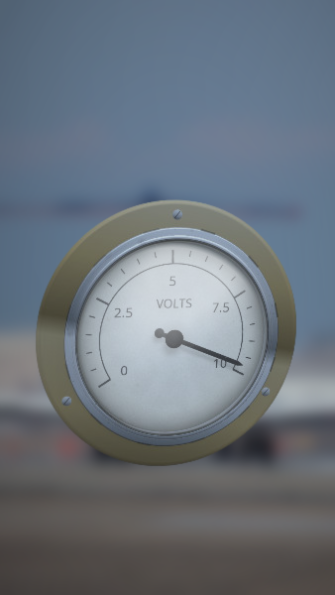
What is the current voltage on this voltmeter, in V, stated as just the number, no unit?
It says 9.75
